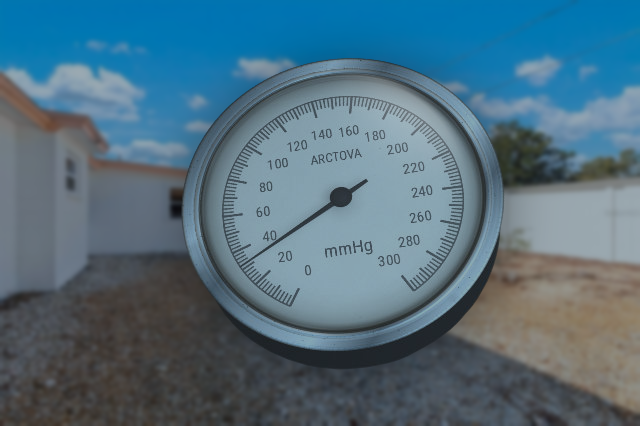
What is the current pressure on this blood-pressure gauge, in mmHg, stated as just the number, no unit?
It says 30
